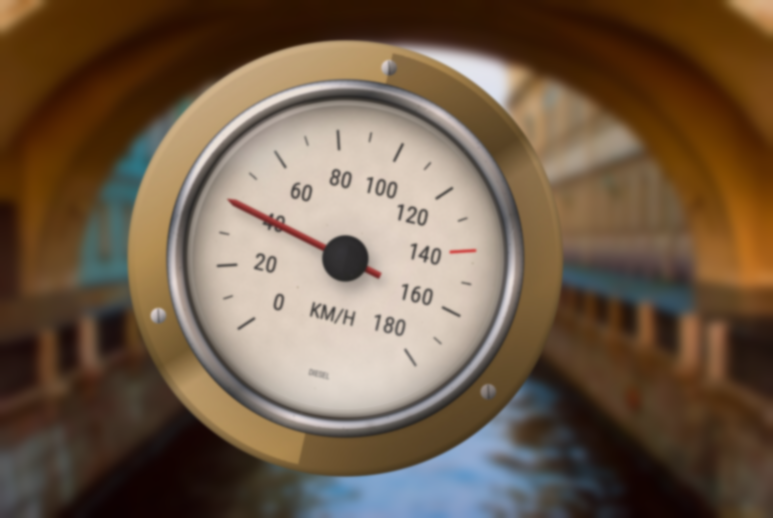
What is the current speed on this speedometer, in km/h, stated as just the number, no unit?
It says 40
